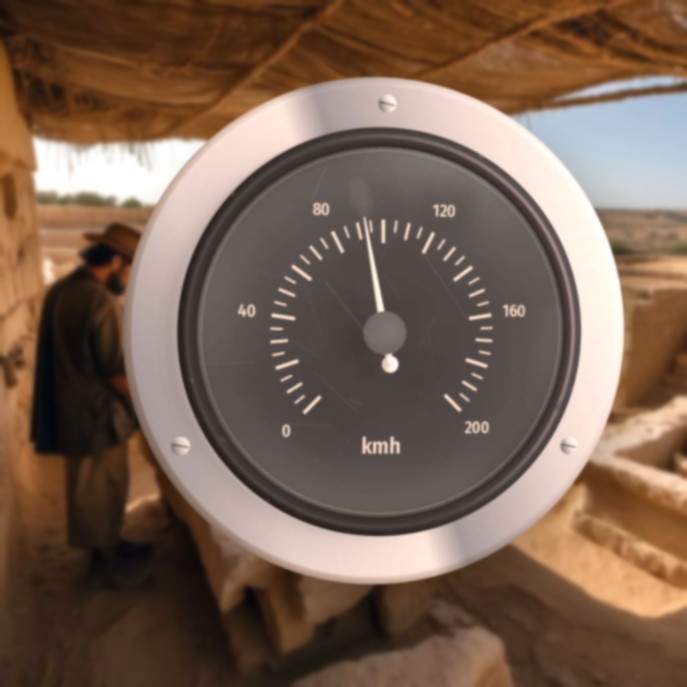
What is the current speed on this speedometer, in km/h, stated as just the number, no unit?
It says 92.5
